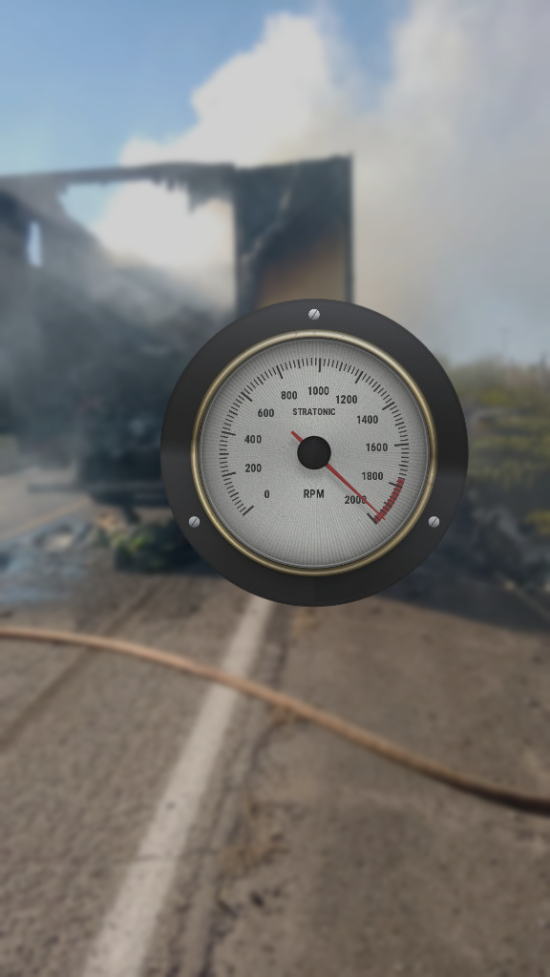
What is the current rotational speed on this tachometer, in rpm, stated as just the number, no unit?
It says 1960
